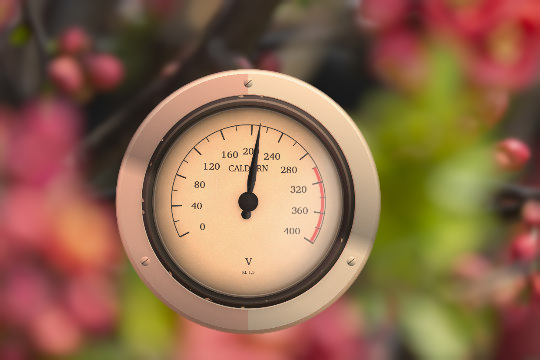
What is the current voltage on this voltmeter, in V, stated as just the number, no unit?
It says 210
